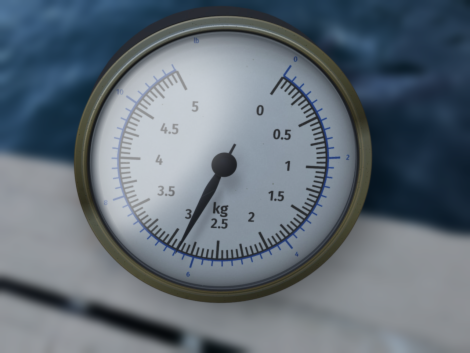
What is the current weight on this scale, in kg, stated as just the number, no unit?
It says 2.9
